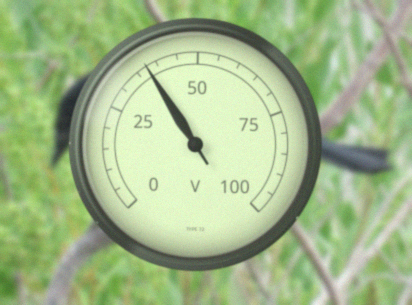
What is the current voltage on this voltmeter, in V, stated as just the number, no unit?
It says 37.5
